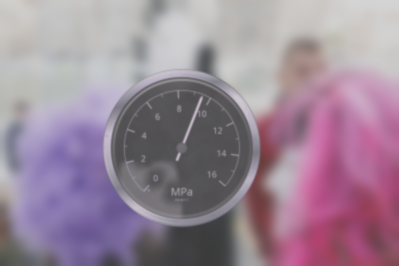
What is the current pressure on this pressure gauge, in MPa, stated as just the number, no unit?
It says 9.5
